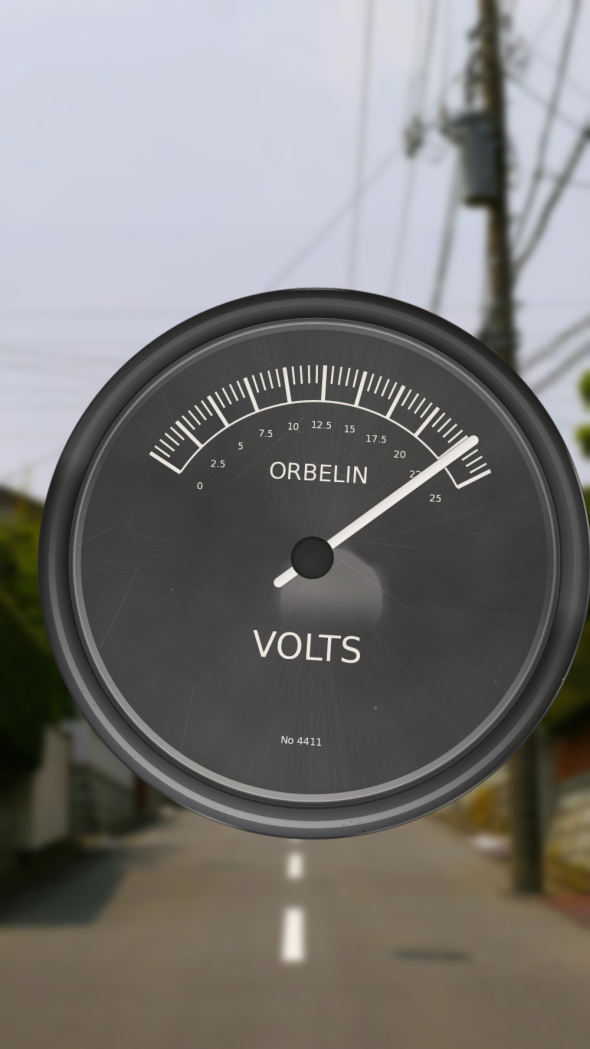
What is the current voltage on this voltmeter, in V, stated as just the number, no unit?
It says 23
